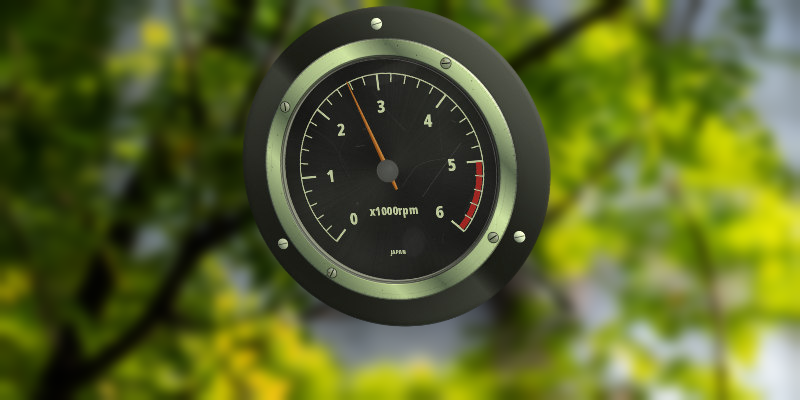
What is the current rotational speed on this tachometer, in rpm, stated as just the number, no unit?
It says 2600
